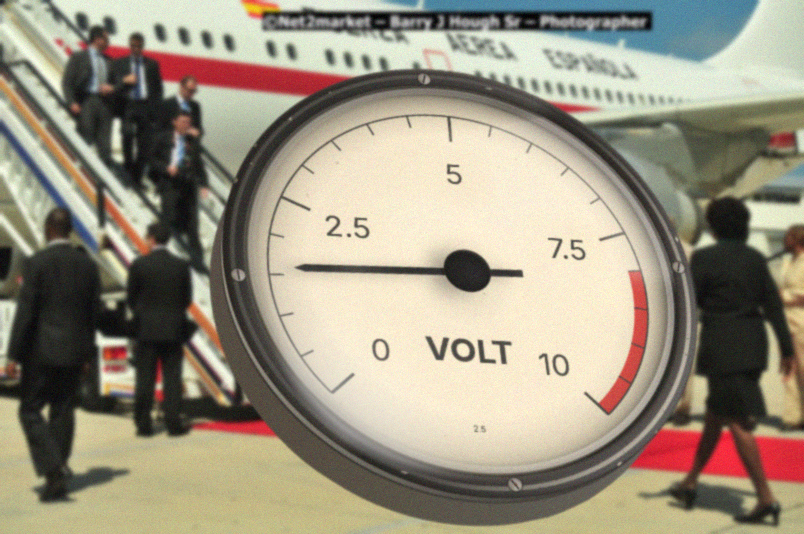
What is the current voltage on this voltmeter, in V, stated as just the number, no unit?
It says 1.5
